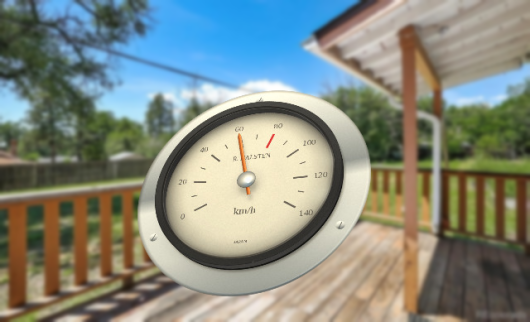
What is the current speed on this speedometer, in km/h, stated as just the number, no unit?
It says 60
